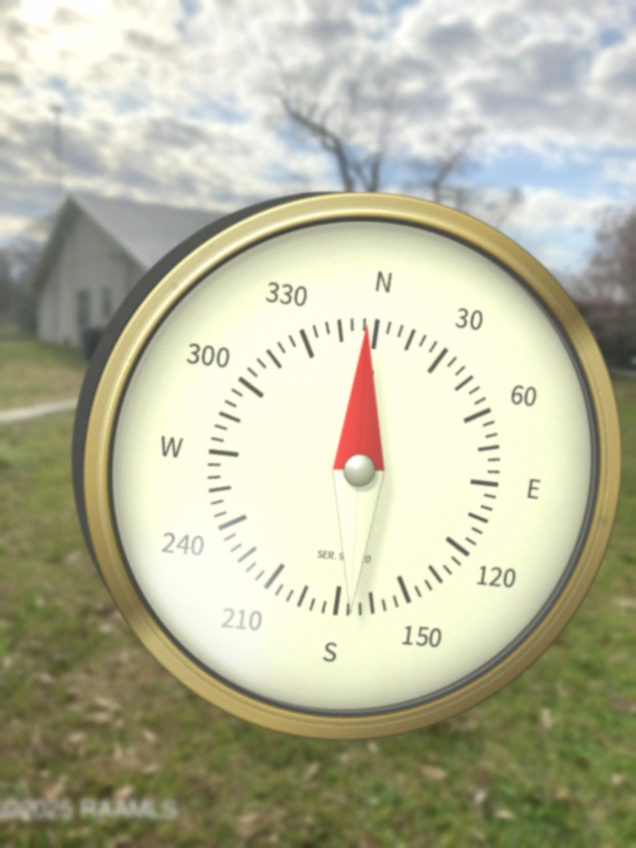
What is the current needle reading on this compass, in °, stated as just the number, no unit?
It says 355
